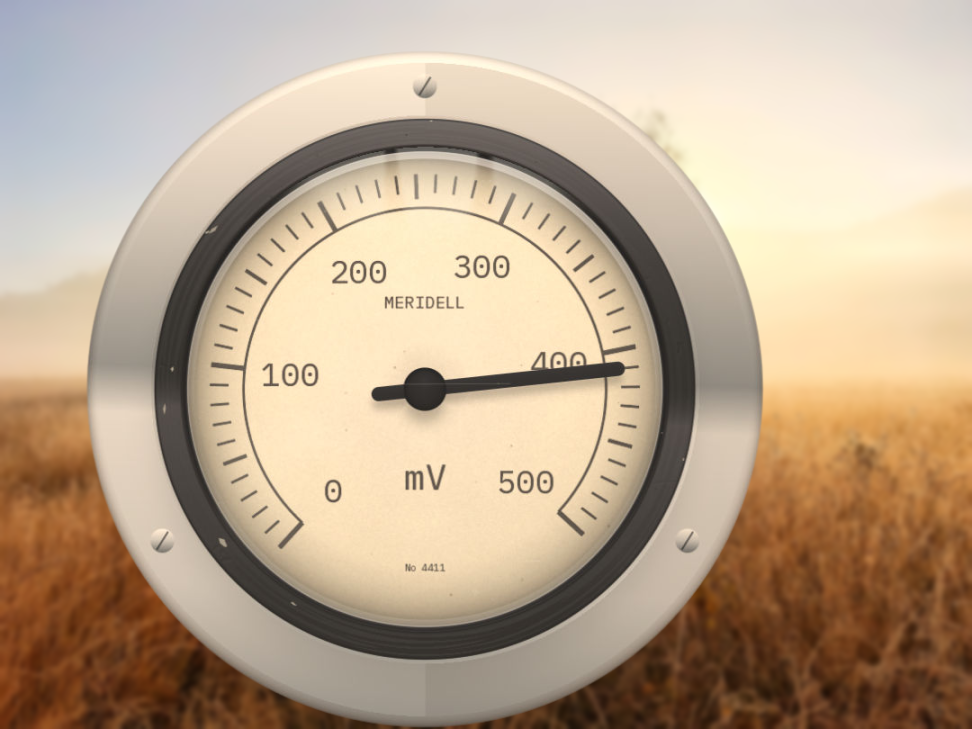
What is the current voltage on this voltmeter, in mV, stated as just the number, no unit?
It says 410
